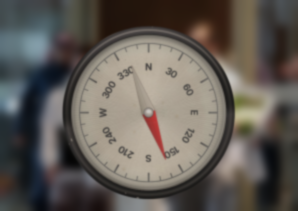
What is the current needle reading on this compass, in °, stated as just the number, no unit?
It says 160
